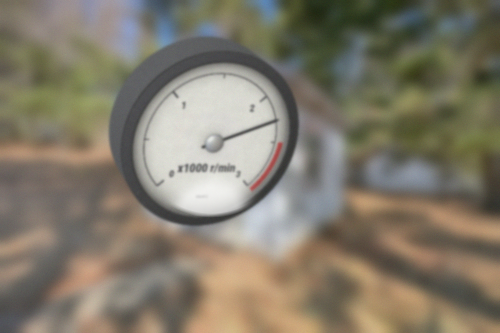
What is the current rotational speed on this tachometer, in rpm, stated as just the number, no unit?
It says 2250
